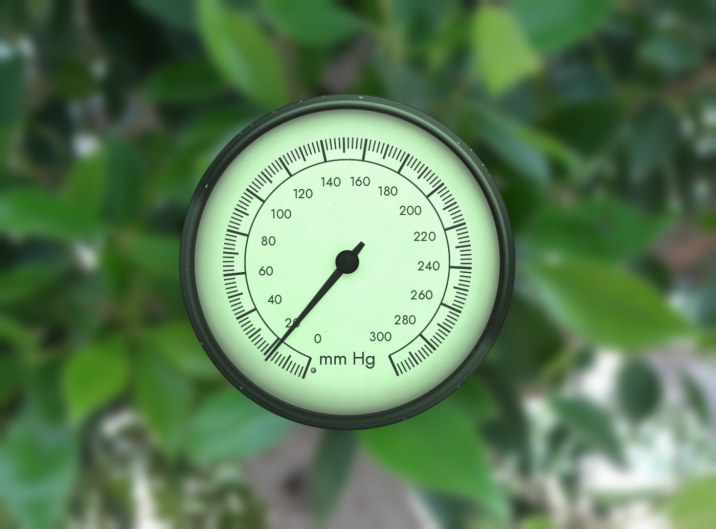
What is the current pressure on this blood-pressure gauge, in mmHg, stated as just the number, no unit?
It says 18
